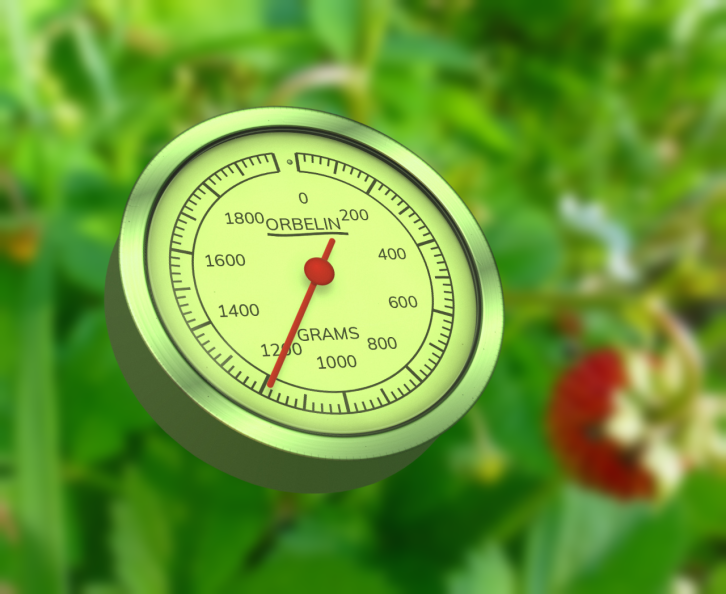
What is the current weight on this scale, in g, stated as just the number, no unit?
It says 1190
